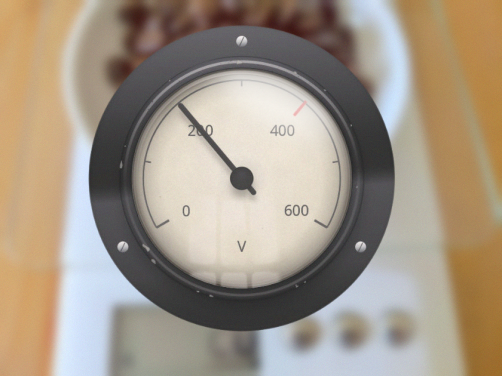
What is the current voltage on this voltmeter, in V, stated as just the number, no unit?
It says 200
